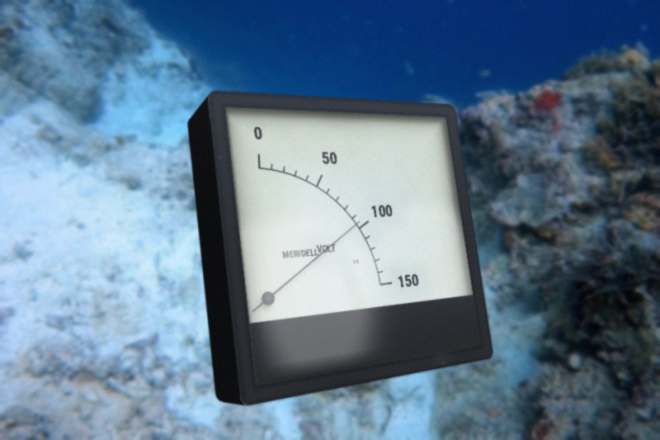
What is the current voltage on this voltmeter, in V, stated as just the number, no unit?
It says 95
